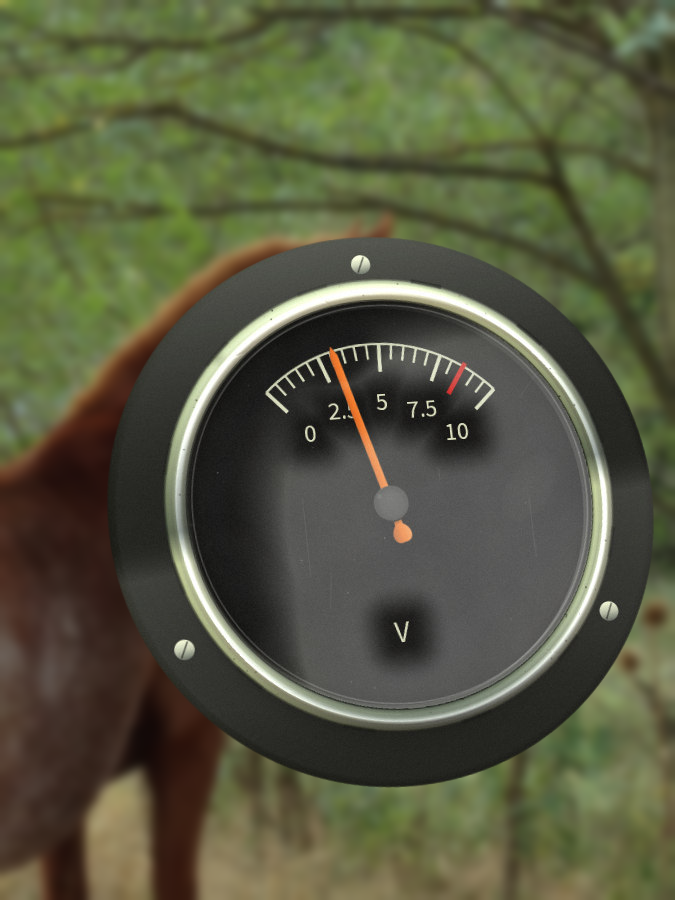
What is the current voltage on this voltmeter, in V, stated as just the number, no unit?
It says 3
